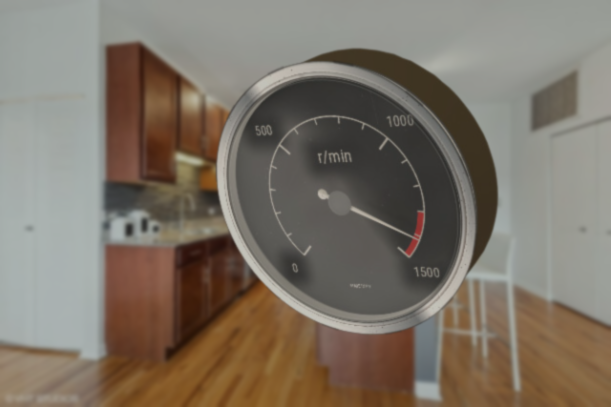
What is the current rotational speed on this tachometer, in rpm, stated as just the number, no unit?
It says 1400
